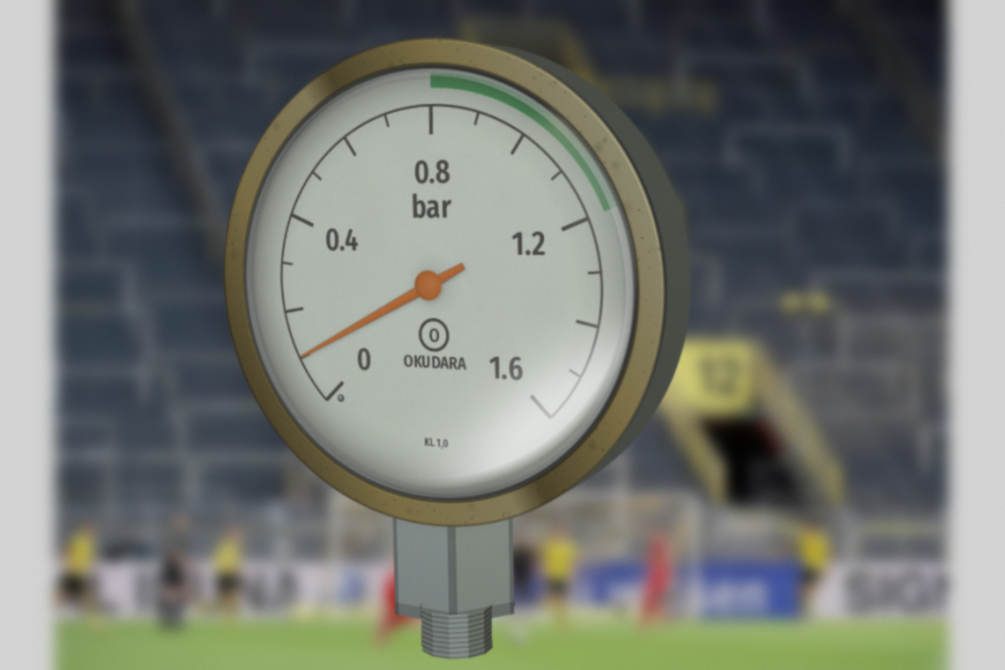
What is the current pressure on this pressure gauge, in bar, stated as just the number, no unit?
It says 0.1
